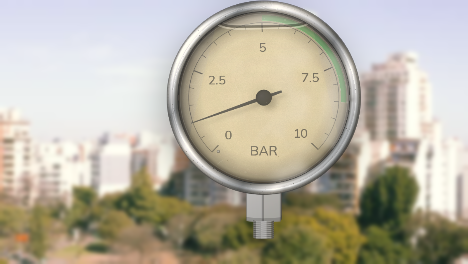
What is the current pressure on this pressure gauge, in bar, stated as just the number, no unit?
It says 1
